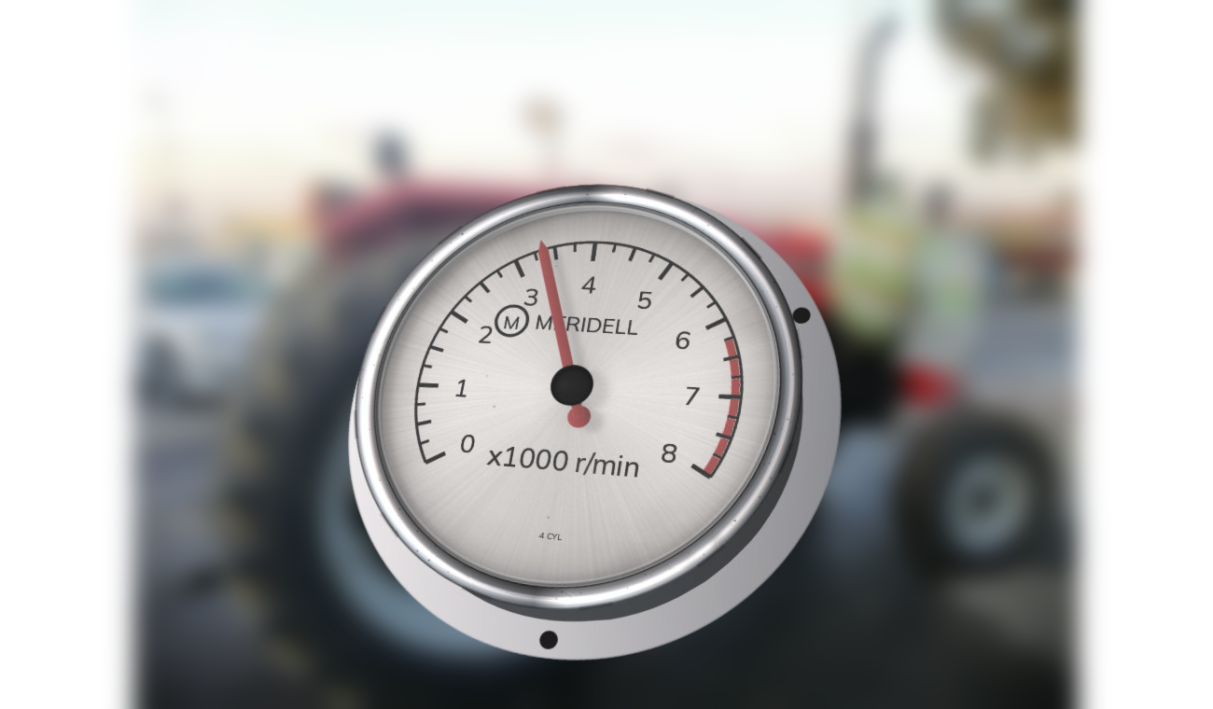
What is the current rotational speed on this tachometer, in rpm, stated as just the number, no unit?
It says 3375
